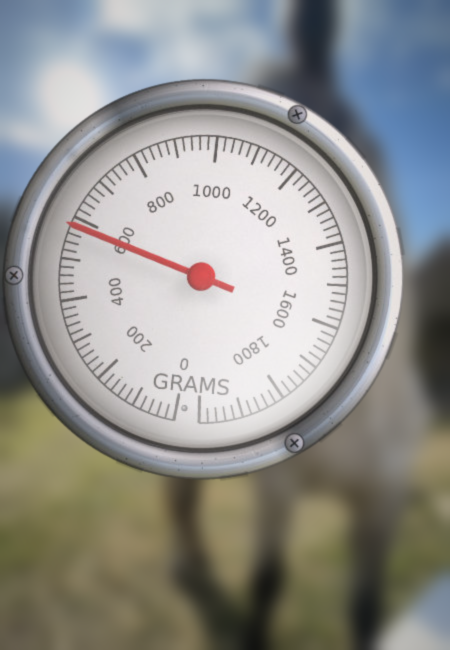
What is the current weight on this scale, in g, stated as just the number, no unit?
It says 580
